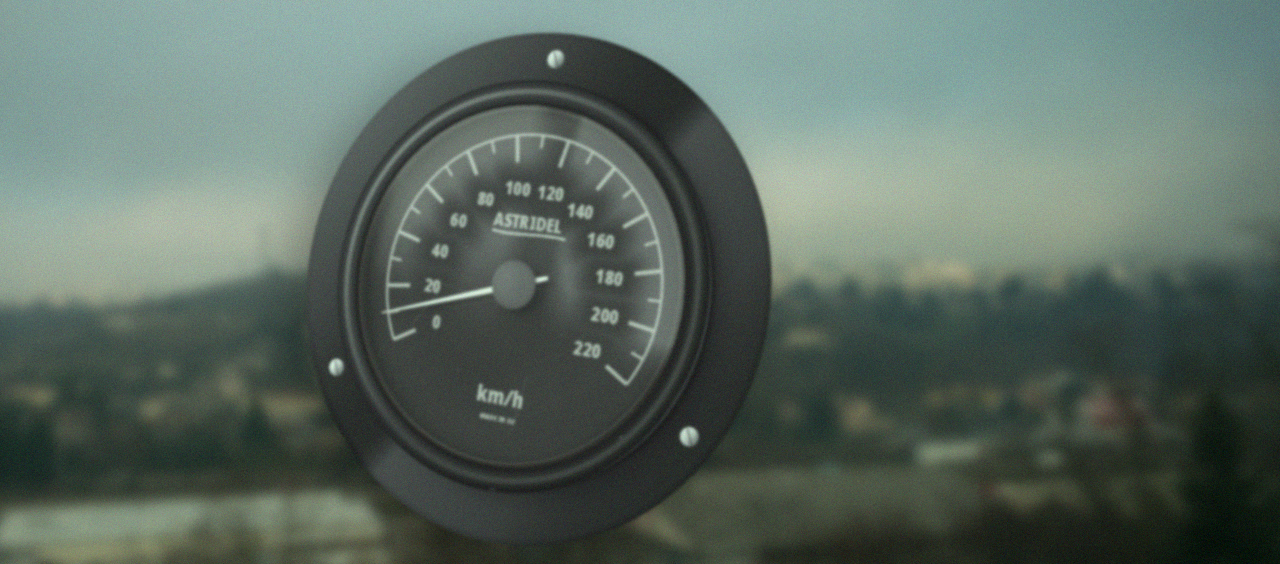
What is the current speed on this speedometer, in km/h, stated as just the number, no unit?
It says 10
